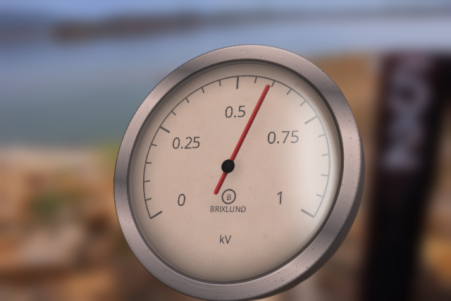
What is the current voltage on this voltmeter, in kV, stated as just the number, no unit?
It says 0.6
